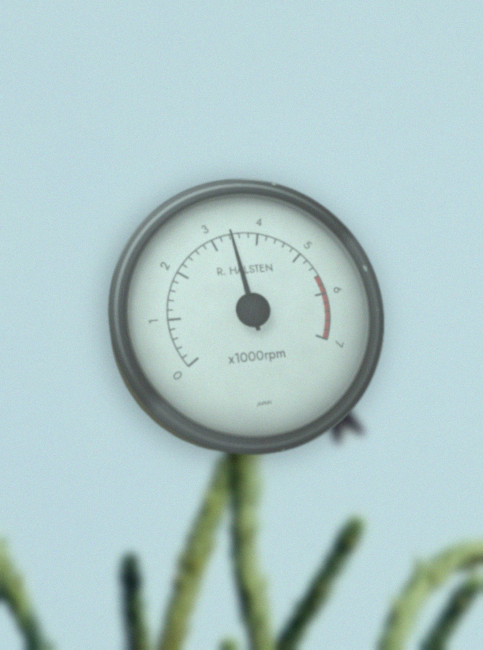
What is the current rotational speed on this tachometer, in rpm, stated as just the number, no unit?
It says 3400
